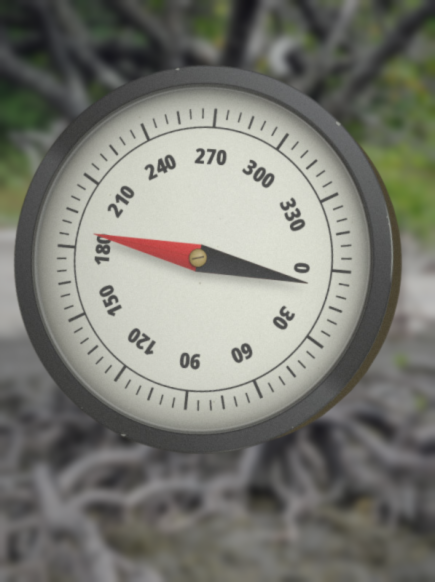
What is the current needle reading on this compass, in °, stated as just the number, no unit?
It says 187.5
